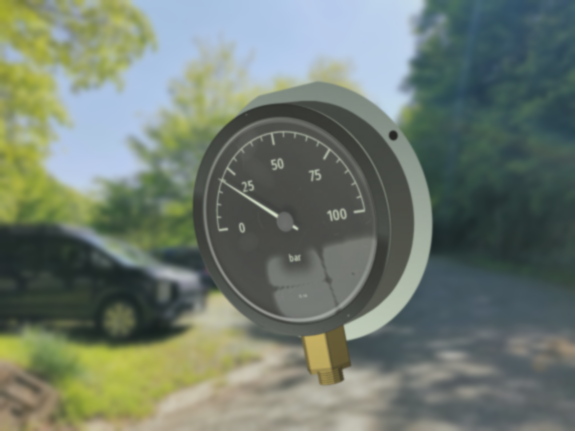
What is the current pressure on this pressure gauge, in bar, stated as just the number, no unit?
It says 20
